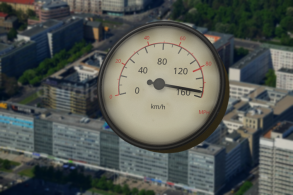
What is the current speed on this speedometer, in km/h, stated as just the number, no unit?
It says 155
